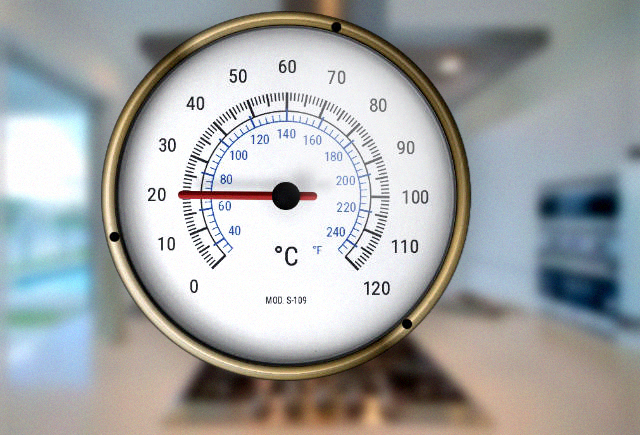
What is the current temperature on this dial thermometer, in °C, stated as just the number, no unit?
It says 20
